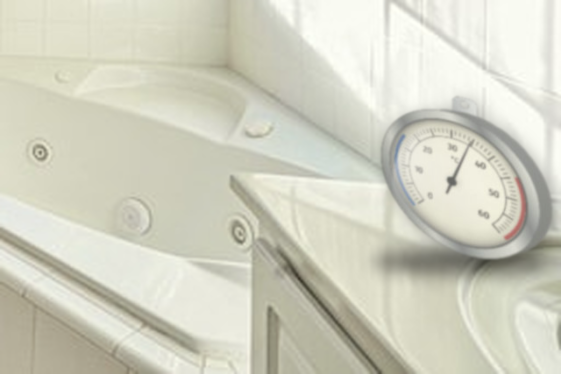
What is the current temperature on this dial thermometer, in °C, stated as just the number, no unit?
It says 35
